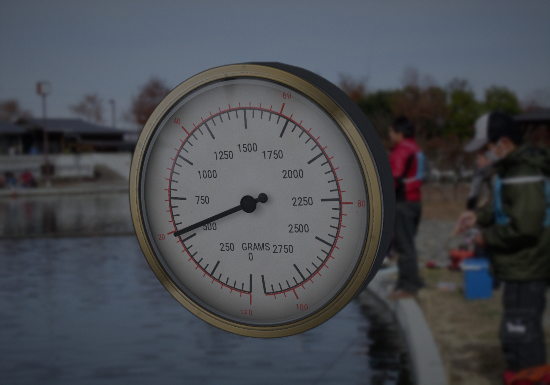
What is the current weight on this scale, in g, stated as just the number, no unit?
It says 550
